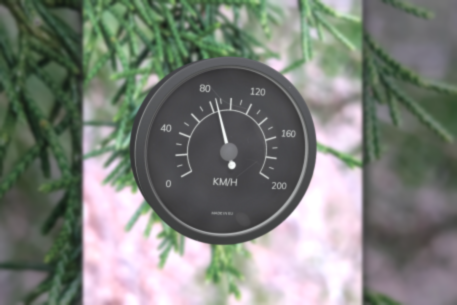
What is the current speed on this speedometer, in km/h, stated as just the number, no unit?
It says 85
